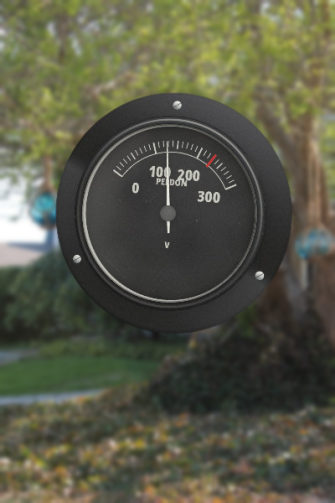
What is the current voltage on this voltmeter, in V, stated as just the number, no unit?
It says 130
